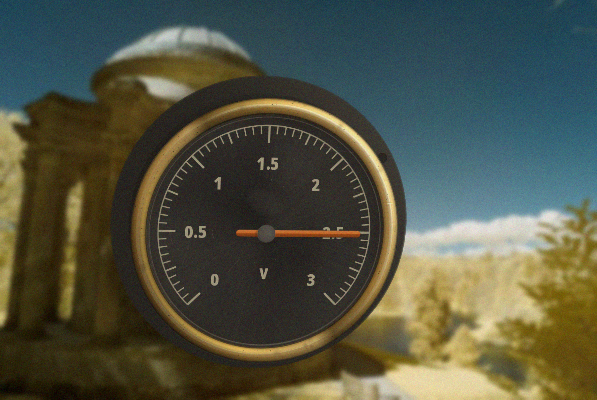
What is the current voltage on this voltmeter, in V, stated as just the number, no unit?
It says 2.5
